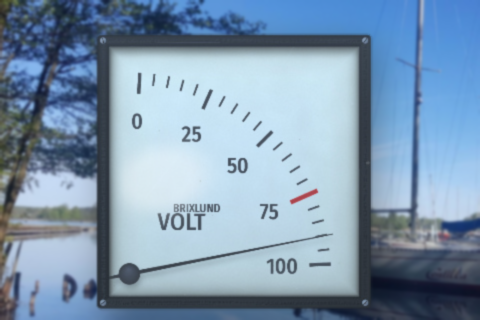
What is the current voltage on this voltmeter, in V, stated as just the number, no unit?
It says 90
